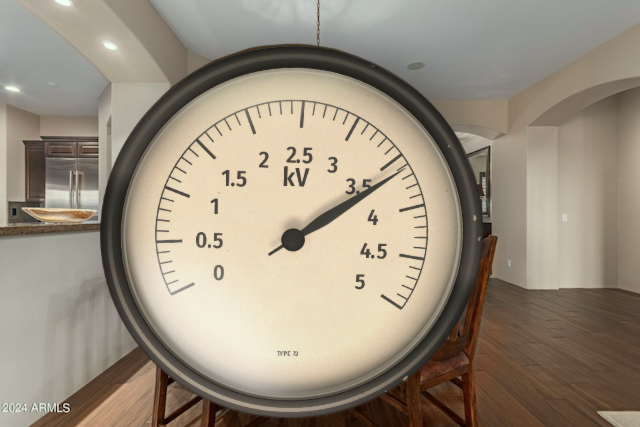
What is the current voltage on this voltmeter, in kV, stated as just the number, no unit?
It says 3.6
